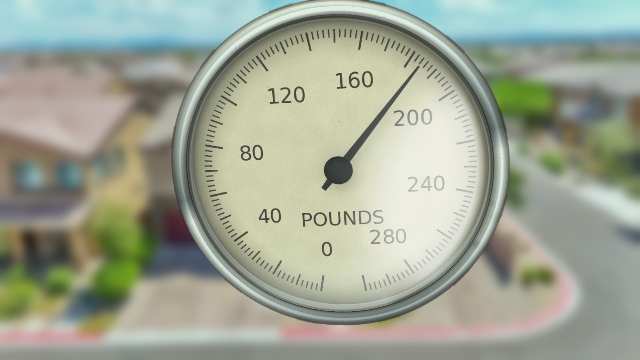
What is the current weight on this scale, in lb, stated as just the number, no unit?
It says 184
